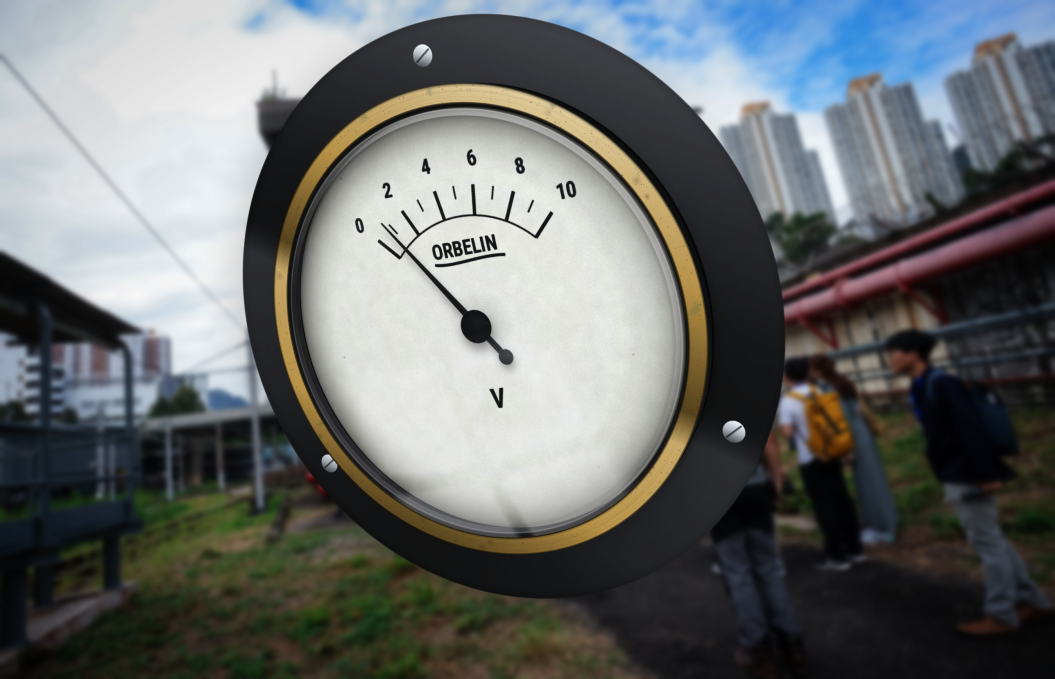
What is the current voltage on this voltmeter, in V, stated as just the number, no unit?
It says 1
